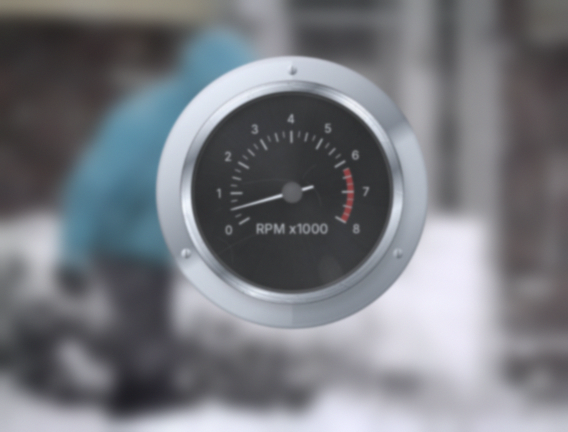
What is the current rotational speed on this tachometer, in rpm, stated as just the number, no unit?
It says 500
